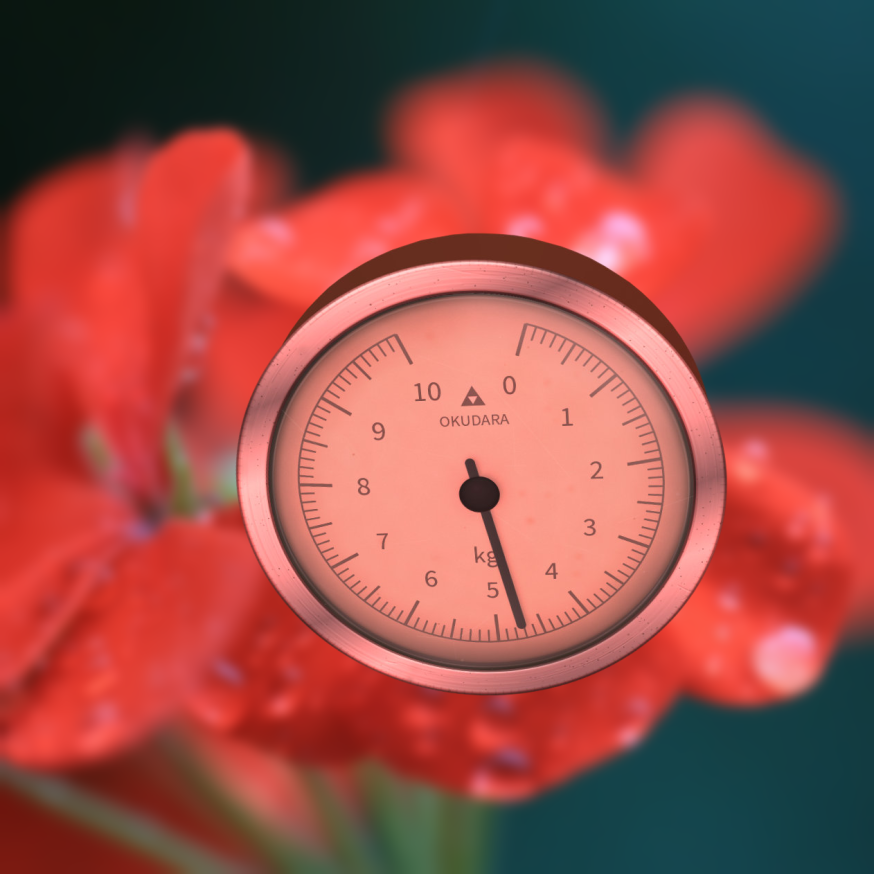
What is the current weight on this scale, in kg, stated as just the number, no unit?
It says 4.7
